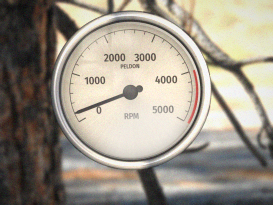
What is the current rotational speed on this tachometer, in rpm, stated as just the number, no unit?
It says 200
